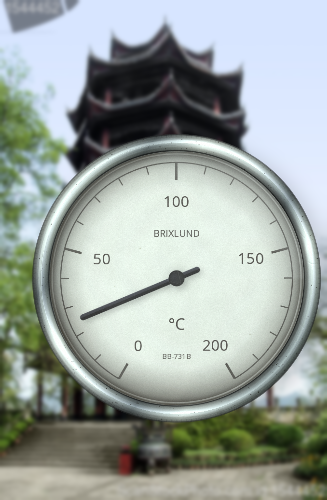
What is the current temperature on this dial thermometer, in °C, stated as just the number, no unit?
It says 25
